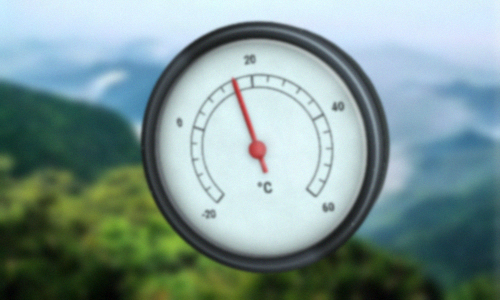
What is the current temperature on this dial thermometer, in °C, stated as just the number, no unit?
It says 16
